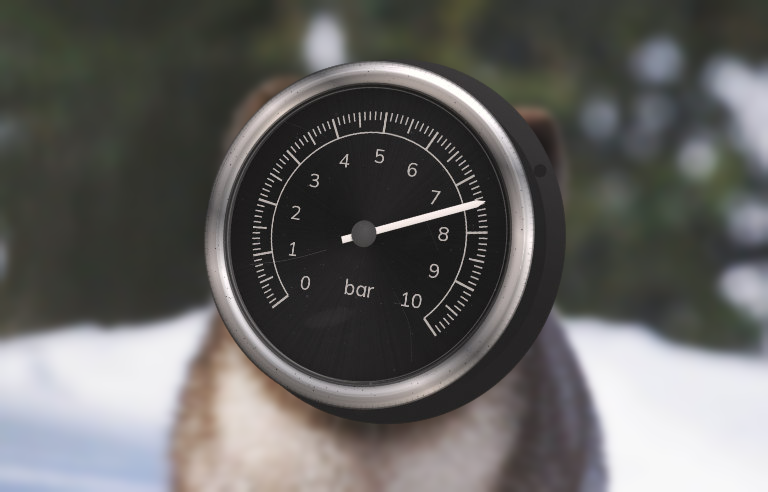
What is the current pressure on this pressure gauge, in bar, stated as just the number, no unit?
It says 7.5
